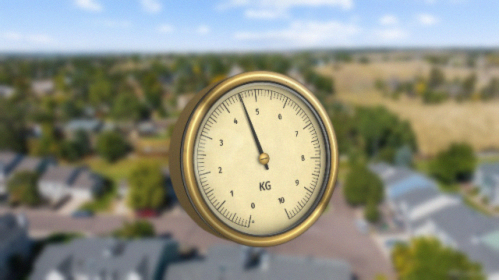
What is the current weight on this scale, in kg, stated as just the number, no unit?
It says 4.5
